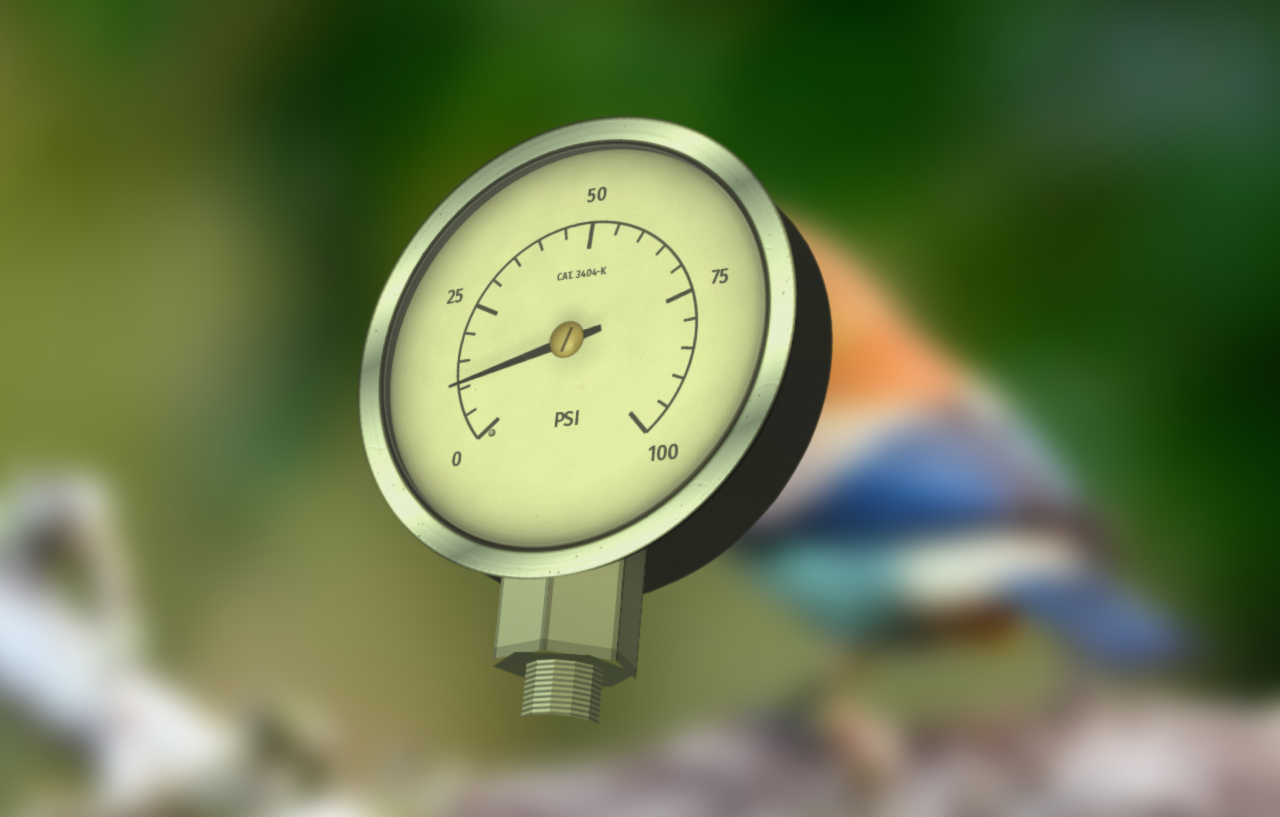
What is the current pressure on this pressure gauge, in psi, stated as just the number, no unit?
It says 10
